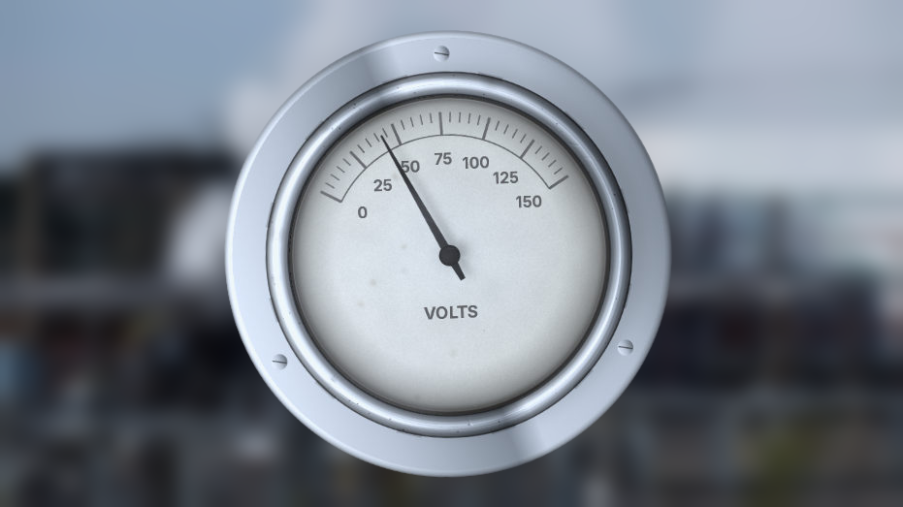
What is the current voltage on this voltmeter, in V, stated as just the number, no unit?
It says 42.5
